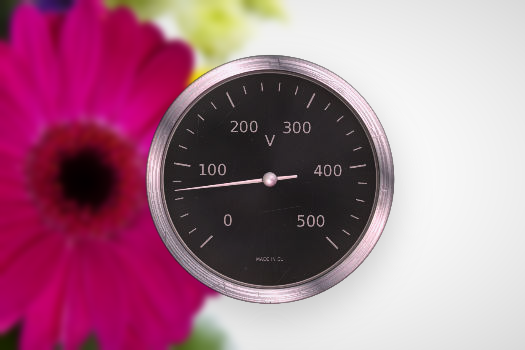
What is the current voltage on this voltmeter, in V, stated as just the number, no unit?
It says 70
